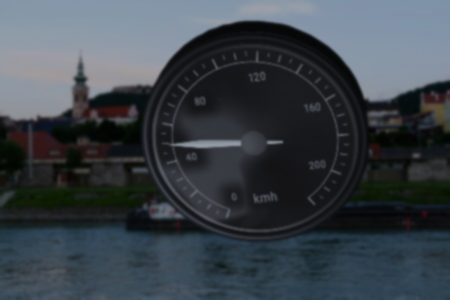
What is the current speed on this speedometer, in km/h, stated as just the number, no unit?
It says 50
